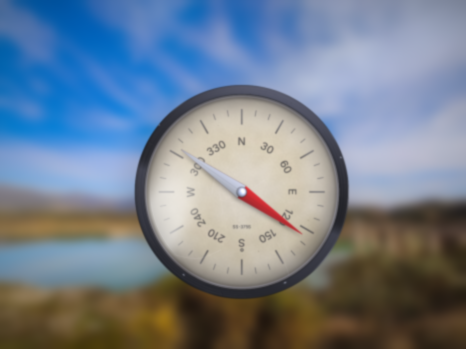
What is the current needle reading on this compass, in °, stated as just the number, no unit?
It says 125
